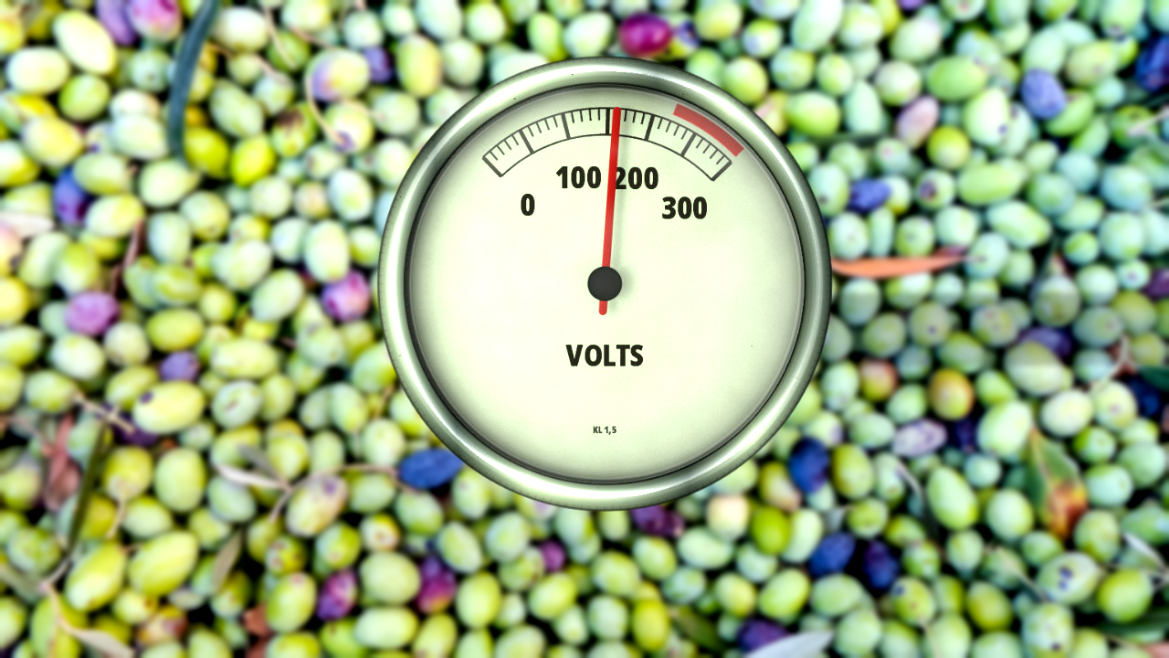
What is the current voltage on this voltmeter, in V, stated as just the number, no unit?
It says 160
